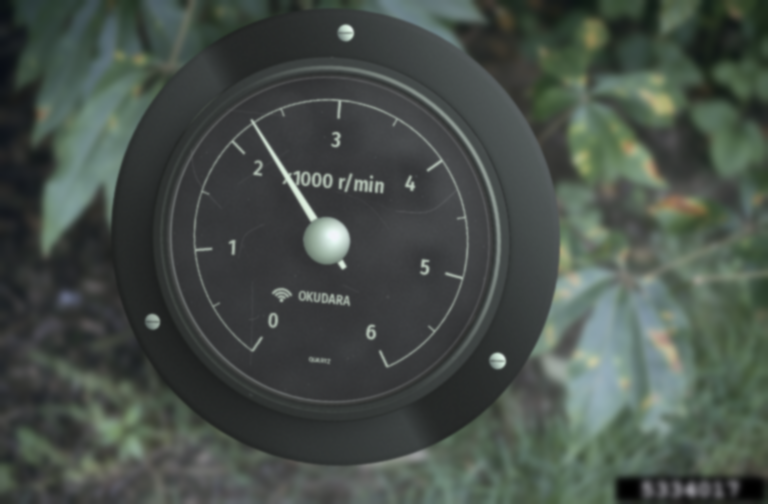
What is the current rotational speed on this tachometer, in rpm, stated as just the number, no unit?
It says 2250
